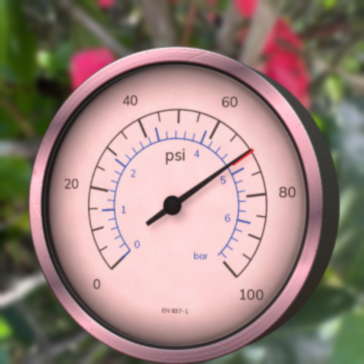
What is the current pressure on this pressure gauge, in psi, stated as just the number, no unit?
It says 70
